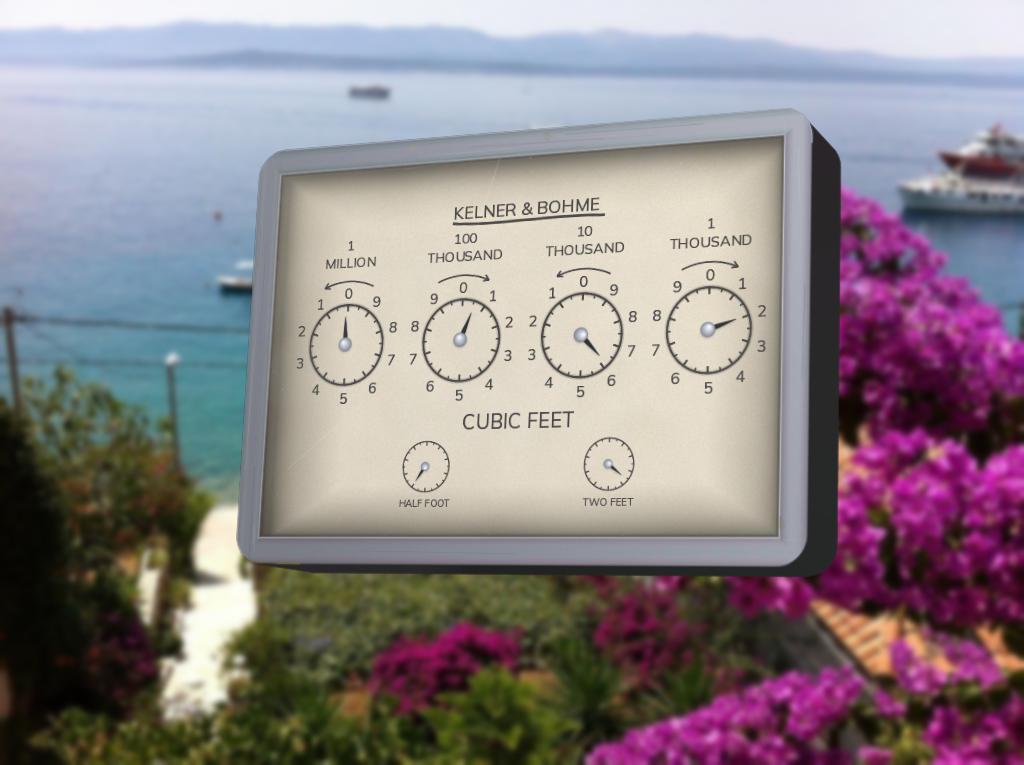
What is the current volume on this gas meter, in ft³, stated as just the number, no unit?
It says 6200
